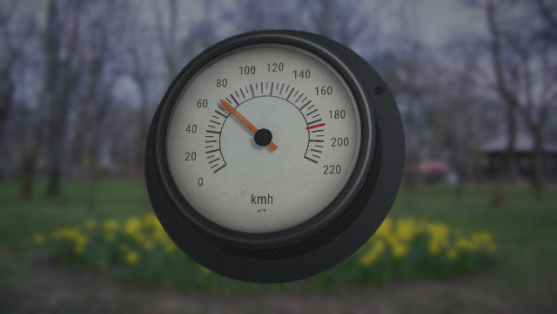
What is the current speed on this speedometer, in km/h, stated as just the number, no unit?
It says 70
